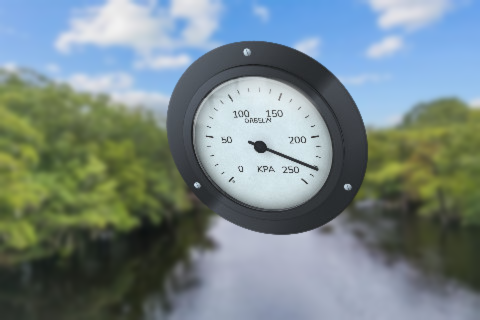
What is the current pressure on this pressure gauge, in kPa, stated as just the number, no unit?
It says 230
